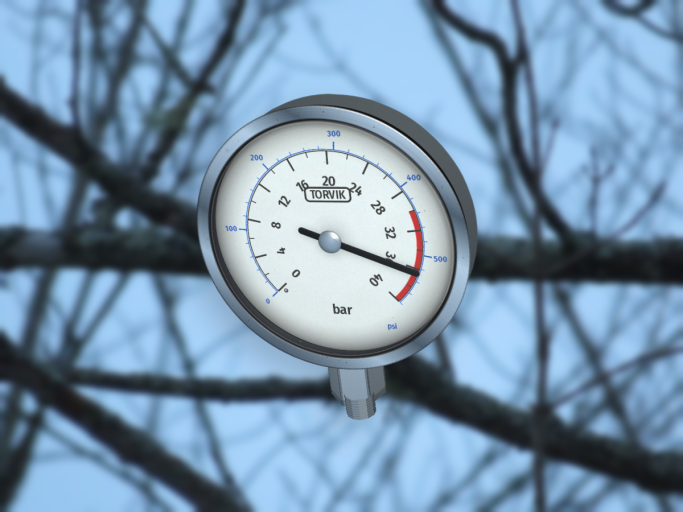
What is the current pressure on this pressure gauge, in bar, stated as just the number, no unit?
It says 36
